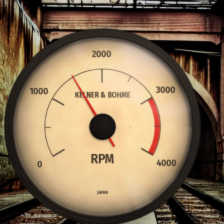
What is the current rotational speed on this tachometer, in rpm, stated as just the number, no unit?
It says 1500
